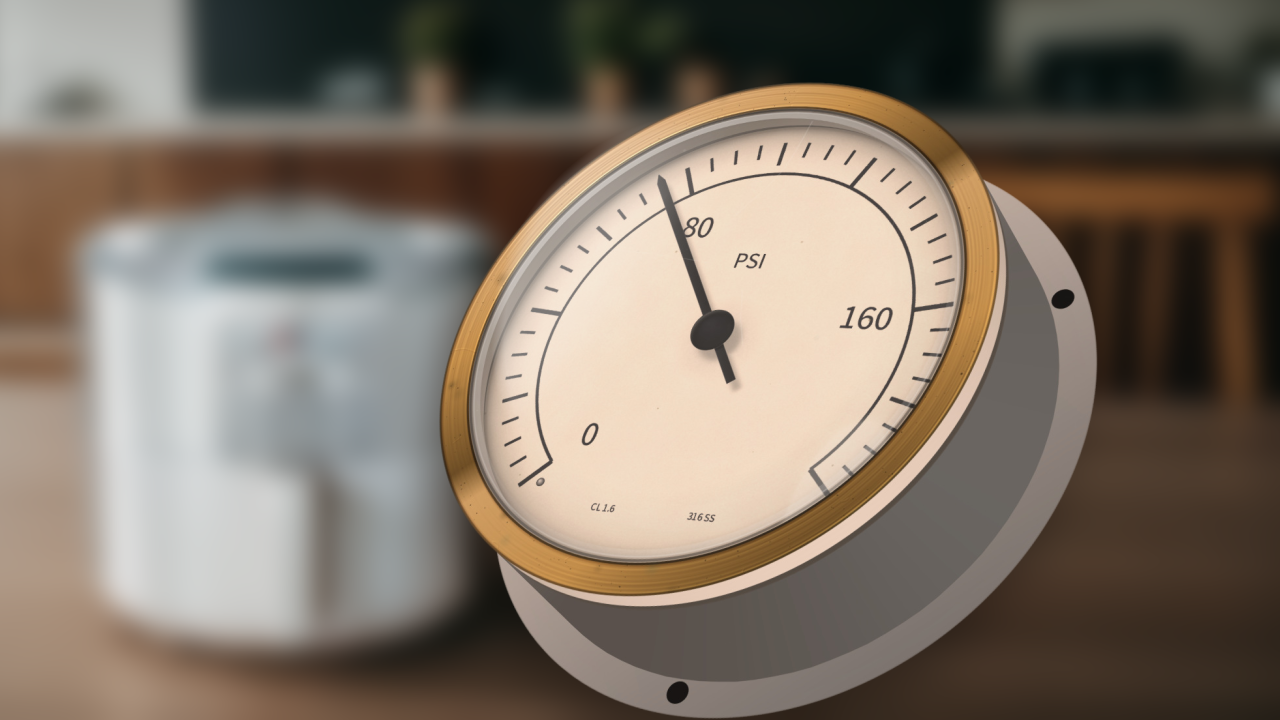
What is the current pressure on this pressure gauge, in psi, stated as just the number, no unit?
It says 75
